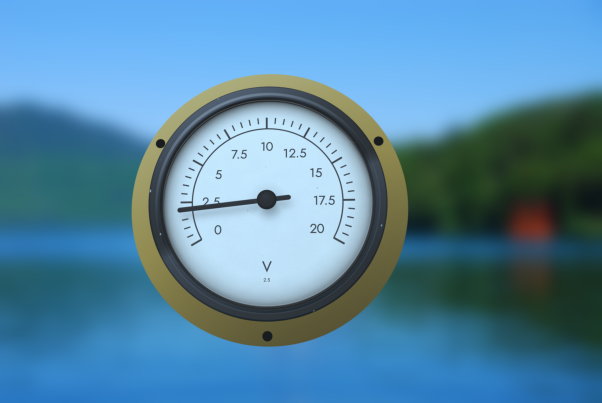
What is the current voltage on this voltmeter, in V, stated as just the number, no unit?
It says 2
